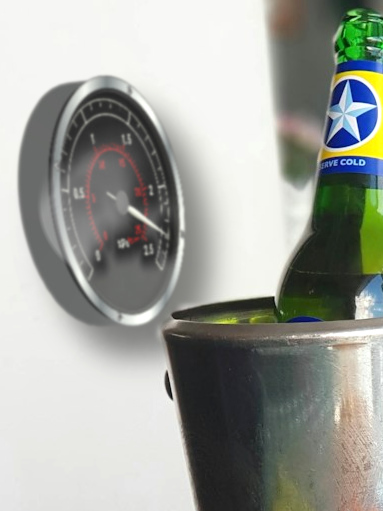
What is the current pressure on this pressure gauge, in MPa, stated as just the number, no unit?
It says 2.3
